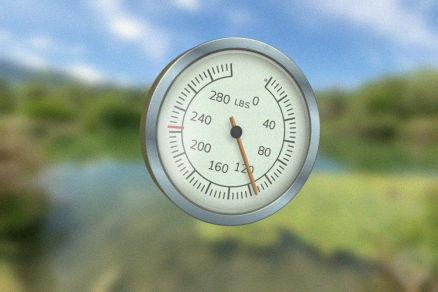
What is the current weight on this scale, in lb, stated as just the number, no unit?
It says 116
